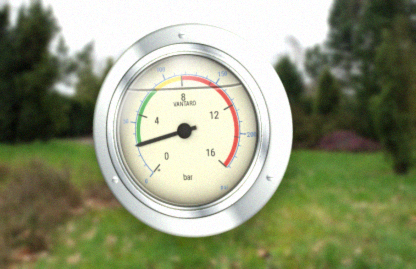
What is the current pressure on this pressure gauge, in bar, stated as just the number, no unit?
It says 2
